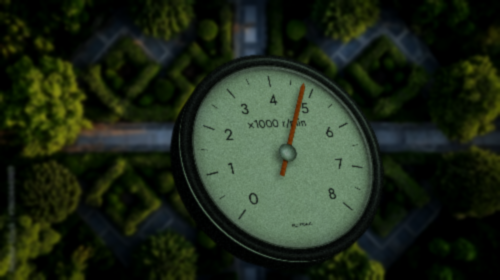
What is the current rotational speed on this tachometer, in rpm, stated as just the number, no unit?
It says 4750
